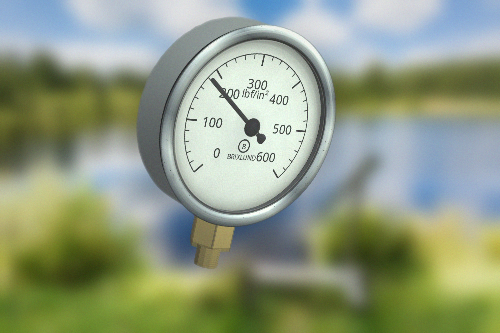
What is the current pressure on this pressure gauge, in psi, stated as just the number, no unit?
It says 180
